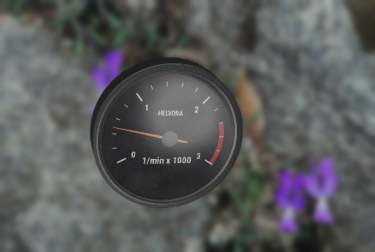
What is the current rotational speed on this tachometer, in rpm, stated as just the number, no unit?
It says 500
